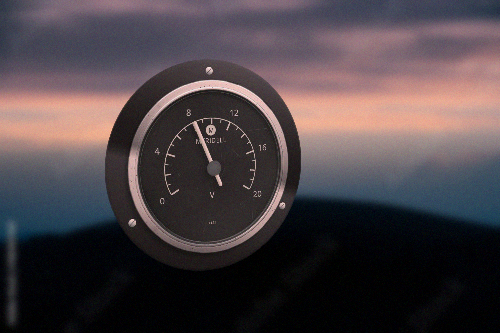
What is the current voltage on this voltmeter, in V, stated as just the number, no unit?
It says 8
